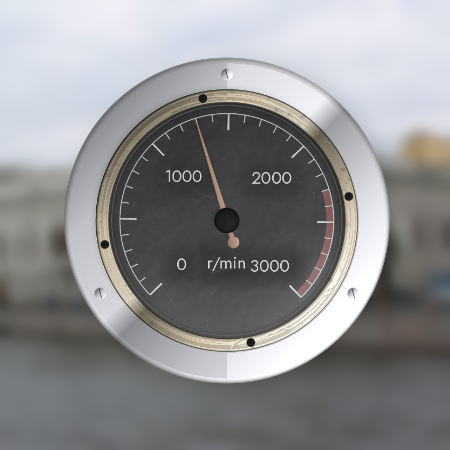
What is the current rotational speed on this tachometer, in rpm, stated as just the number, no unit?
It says 1300
